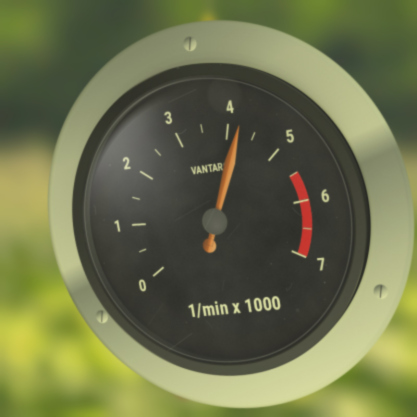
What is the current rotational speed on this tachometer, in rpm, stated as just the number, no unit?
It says 4250
